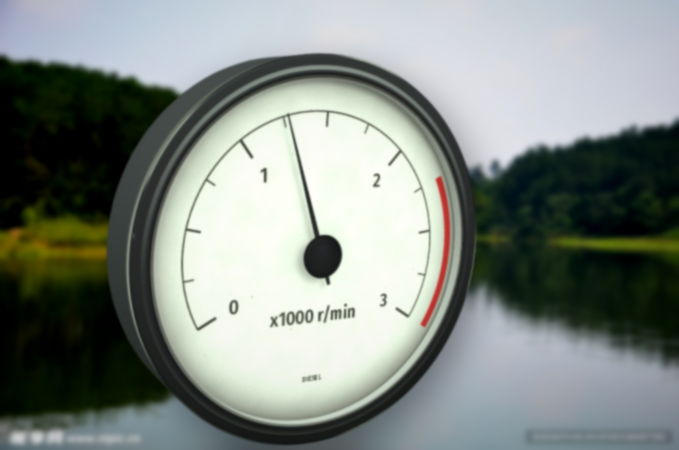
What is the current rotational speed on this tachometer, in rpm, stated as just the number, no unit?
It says 1250
